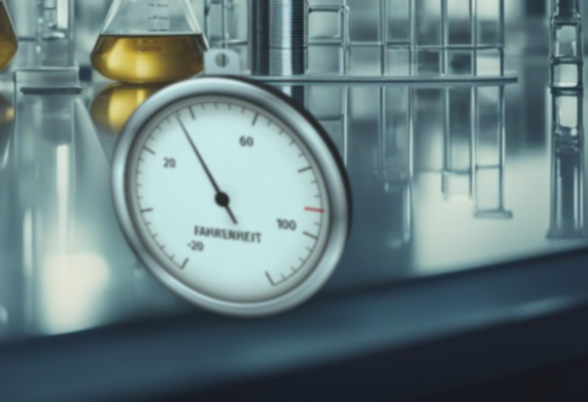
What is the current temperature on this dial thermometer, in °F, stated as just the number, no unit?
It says 36
